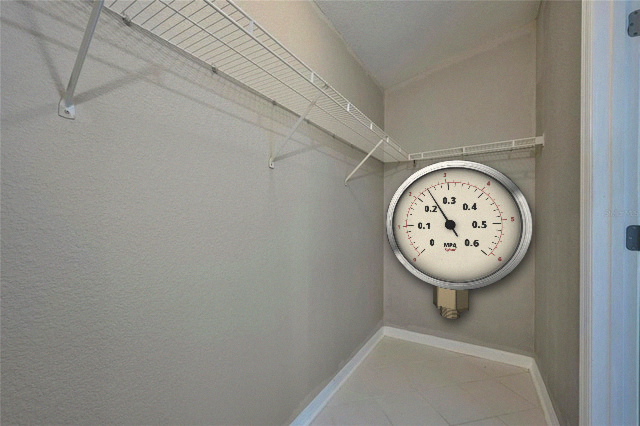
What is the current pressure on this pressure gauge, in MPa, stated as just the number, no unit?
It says 0.24
